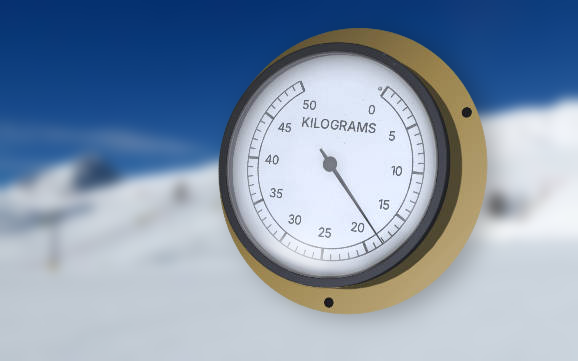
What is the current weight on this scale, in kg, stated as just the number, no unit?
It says 18
